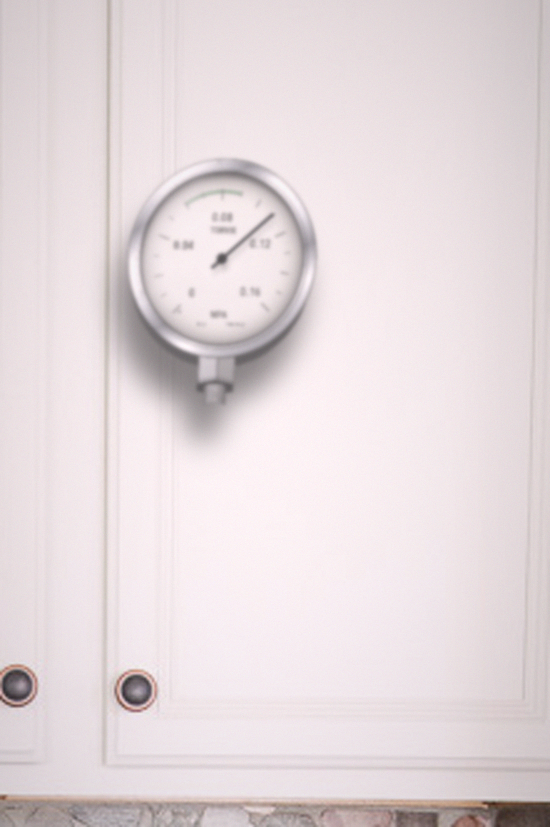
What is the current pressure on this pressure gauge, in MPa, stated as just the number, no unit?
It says 0.11
